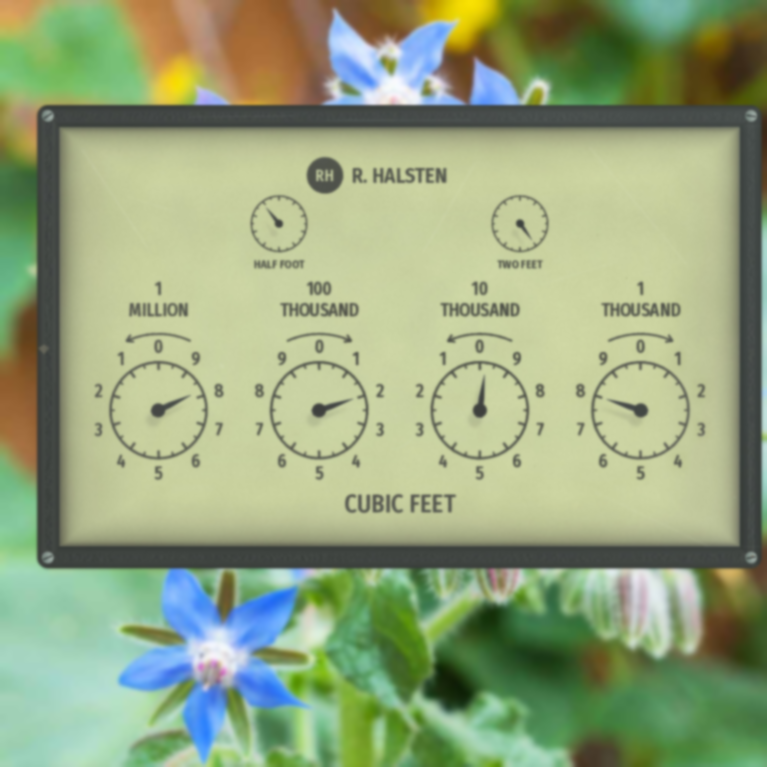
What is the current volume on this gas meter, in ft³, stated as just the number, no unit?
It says 819800
